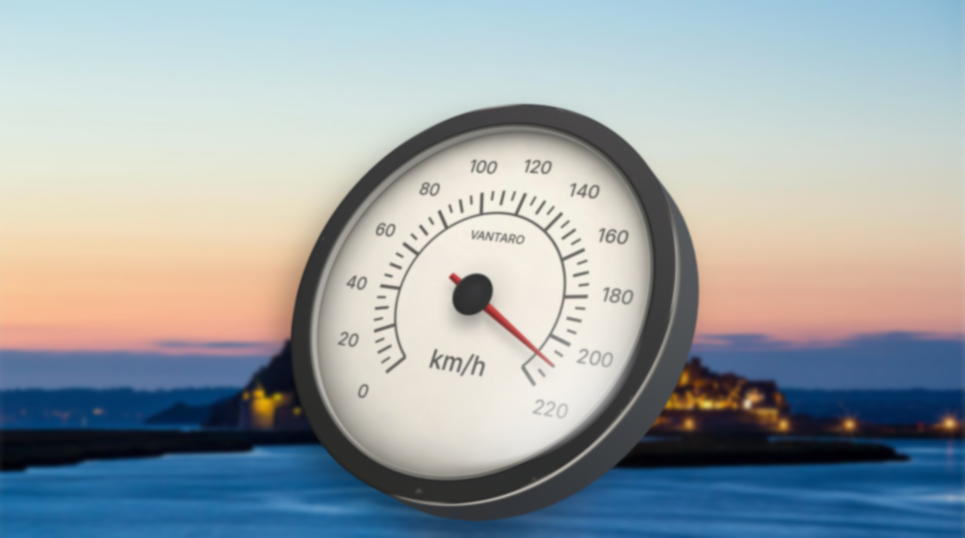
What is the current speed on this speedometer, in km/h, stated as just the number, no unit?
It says 210
